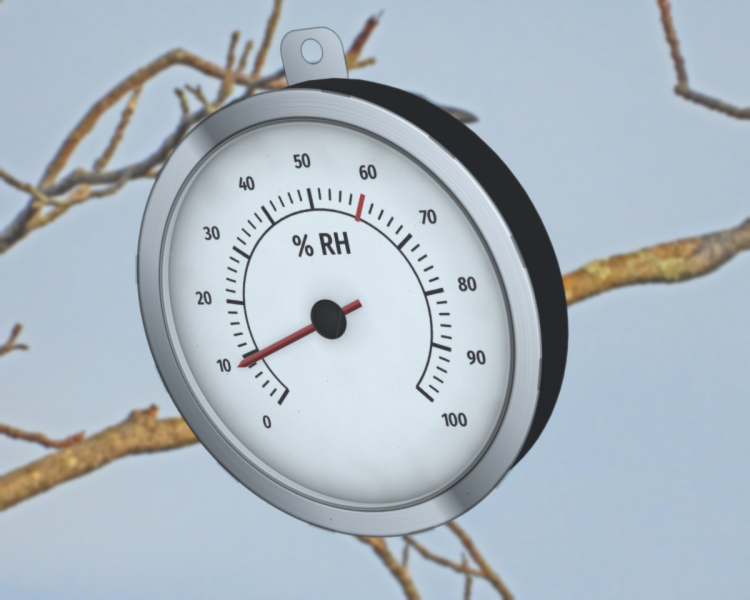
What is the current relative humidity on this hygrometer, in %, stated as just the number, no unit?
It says 9
